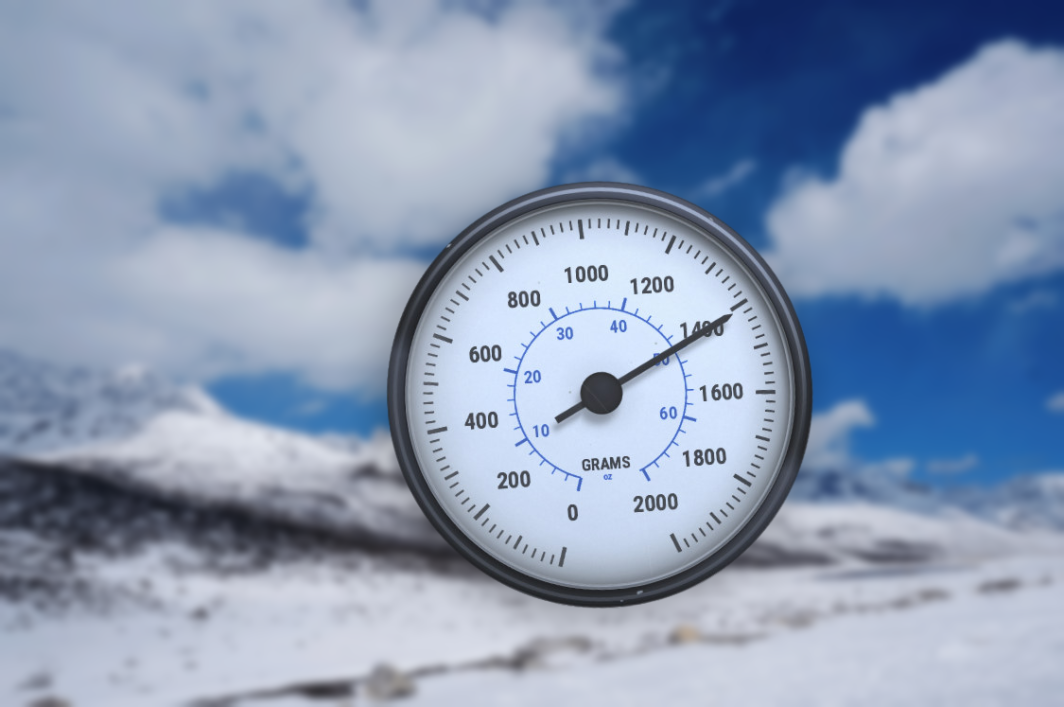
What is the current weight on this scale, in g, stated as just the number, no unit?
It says 1410
